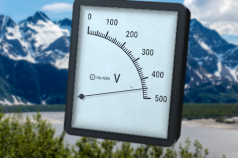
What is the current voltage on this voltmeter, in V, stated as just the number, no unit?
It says 450
